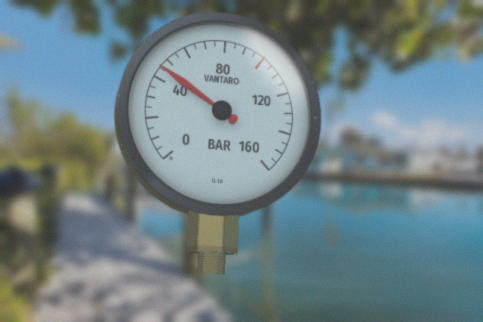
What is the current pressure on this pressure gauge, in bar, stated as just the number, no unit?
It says 45
